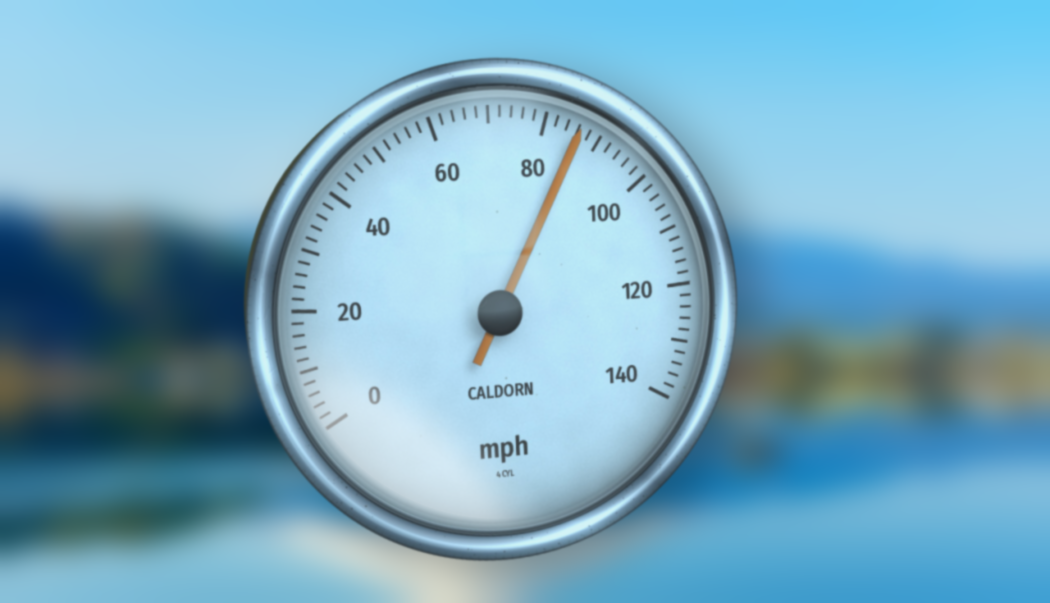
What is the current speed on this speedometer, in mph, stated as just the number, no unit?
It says 86
